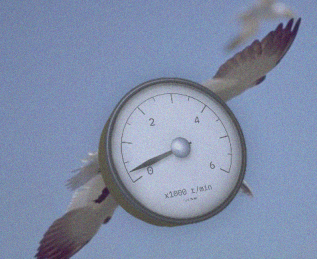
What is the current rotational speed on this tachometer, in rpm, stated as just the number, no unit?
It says 250
